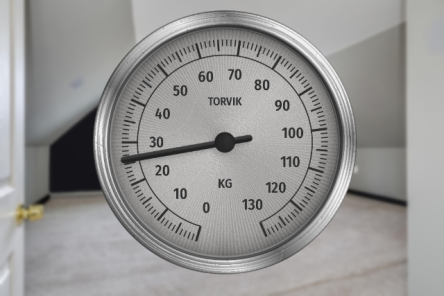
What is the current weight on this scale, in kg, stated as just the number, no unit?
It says 26
